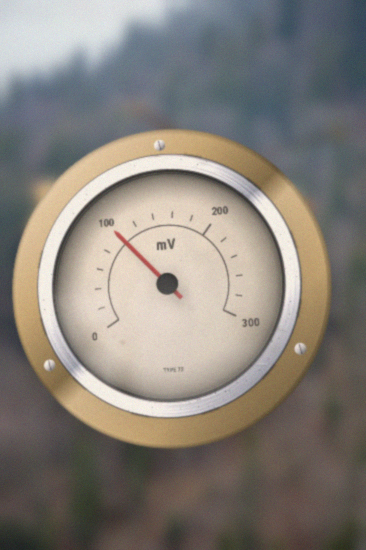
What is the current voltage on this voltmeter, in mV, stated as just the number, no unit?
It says 100
